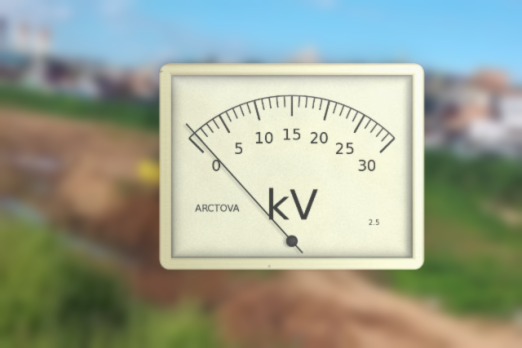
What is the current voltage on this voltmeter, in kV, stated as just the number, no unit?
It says 1
